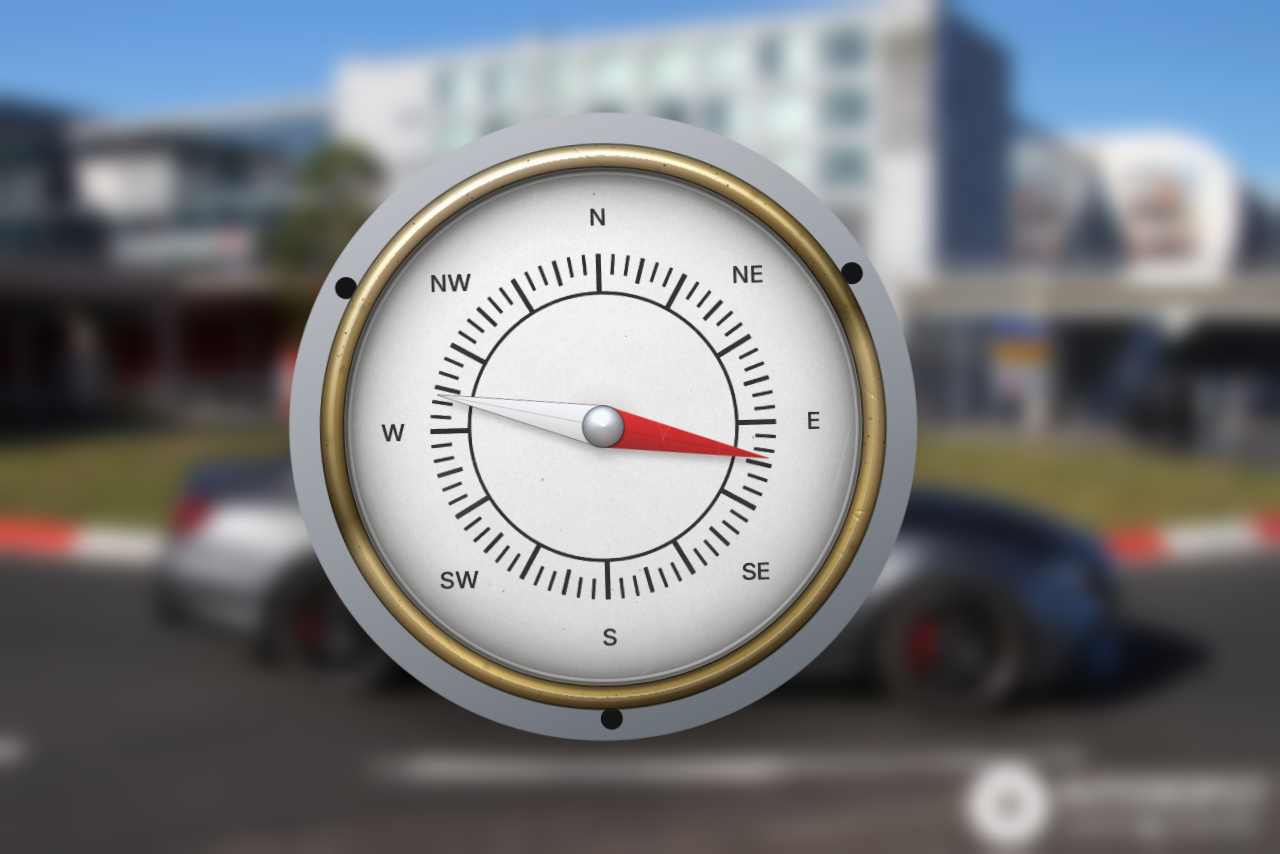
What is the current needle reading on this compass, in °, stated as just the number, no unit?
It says 102.5
